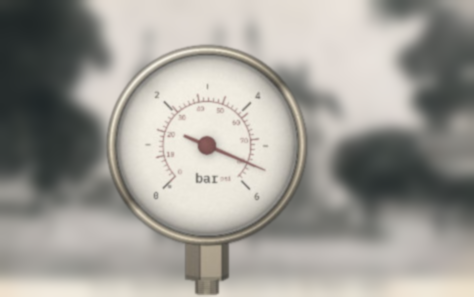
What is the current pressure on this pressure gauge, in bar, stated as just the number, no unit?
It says 5.5
